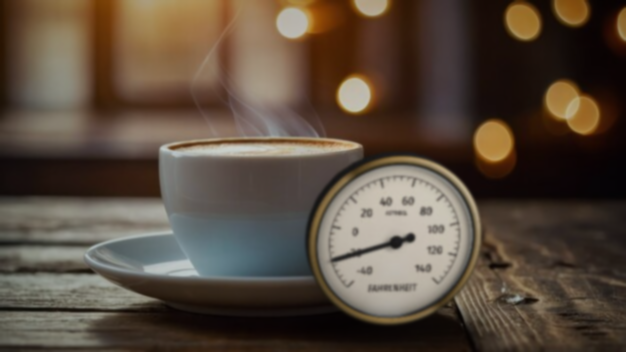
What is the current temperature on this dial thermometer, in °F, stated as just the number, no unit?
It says -20
